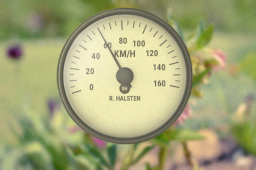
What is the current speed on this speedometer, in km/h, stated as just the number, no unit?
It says 60
